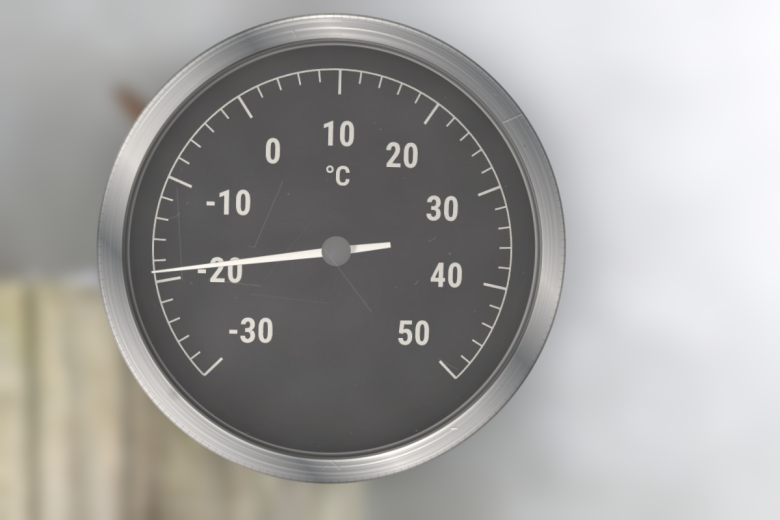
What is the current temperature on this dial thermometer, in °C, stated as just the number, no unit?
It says -19
